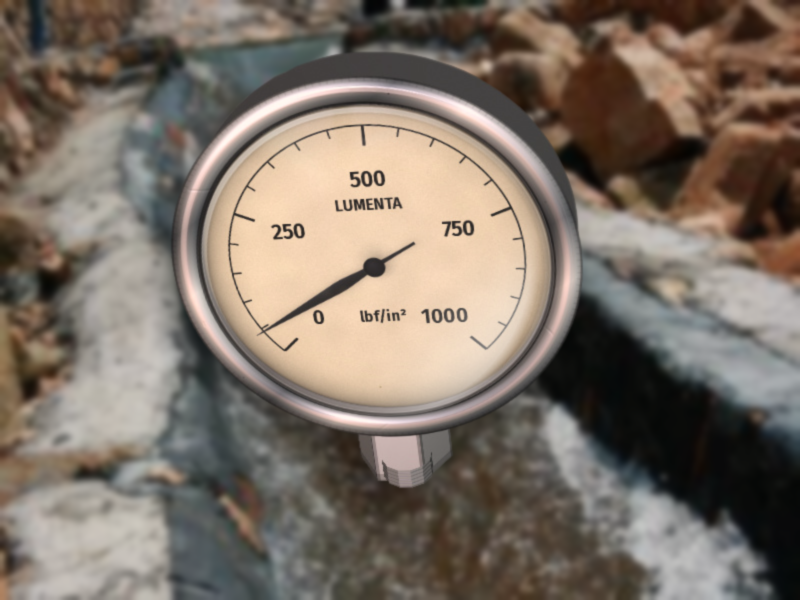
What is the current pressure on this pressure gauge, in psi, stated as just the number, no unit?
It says 50
